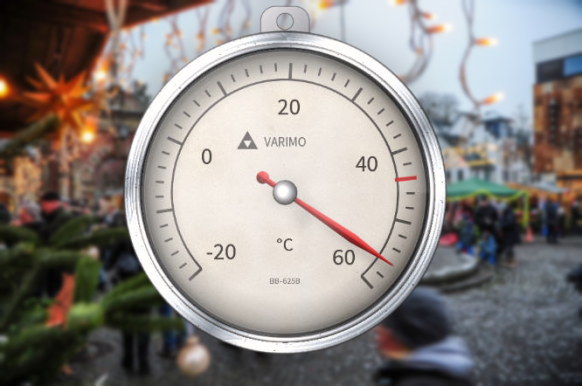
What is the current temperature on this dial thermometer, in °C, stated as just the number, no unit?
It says 56
